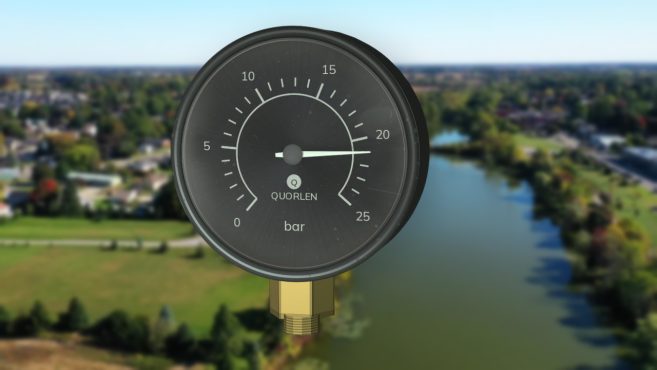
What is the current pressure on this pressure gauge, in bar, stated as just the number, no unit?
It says 21
